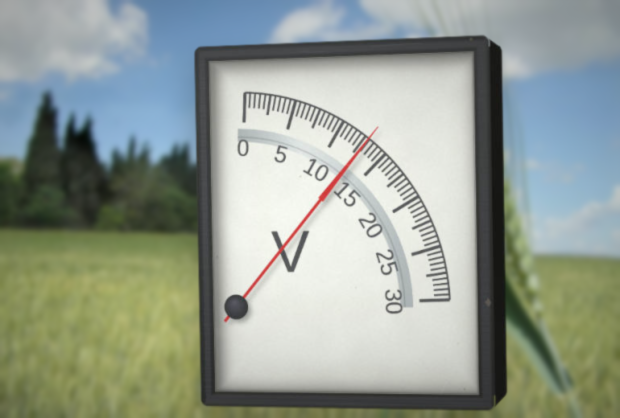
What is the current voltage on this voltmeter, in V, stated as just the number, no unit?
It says 13
